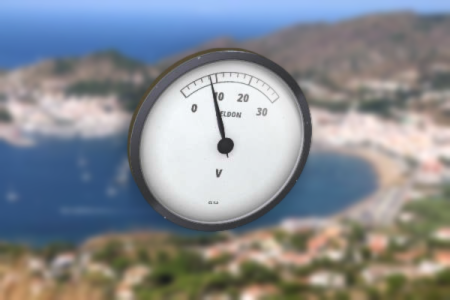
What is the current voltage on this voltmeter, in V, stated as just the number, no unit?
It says 8
